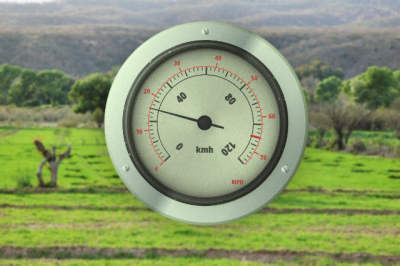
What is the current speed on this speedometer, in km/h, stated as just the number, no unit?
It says 26
